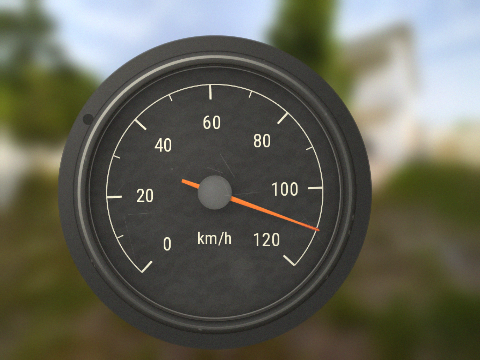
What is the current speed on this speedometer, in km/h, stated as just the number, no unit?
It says 110
